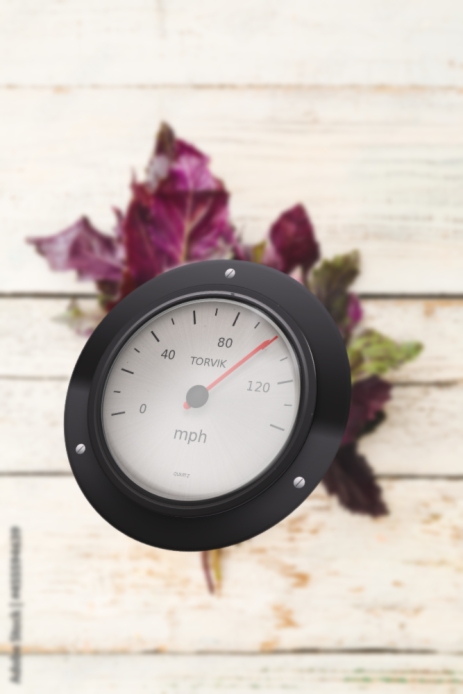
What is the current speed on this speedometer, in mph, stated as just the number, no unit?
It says 100
